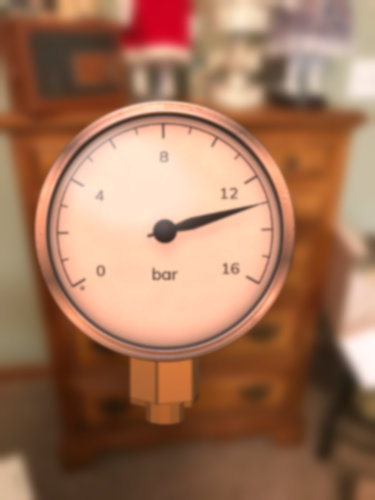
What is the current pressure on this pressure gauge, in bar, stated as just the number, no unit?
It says 13
